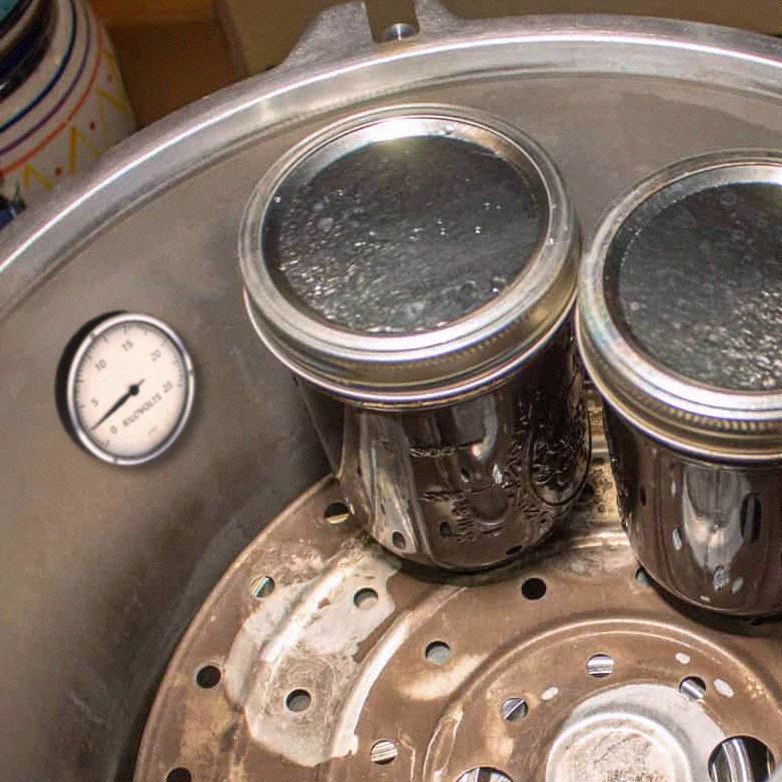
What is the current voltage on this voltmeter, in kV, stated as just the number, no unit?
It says 2.5
